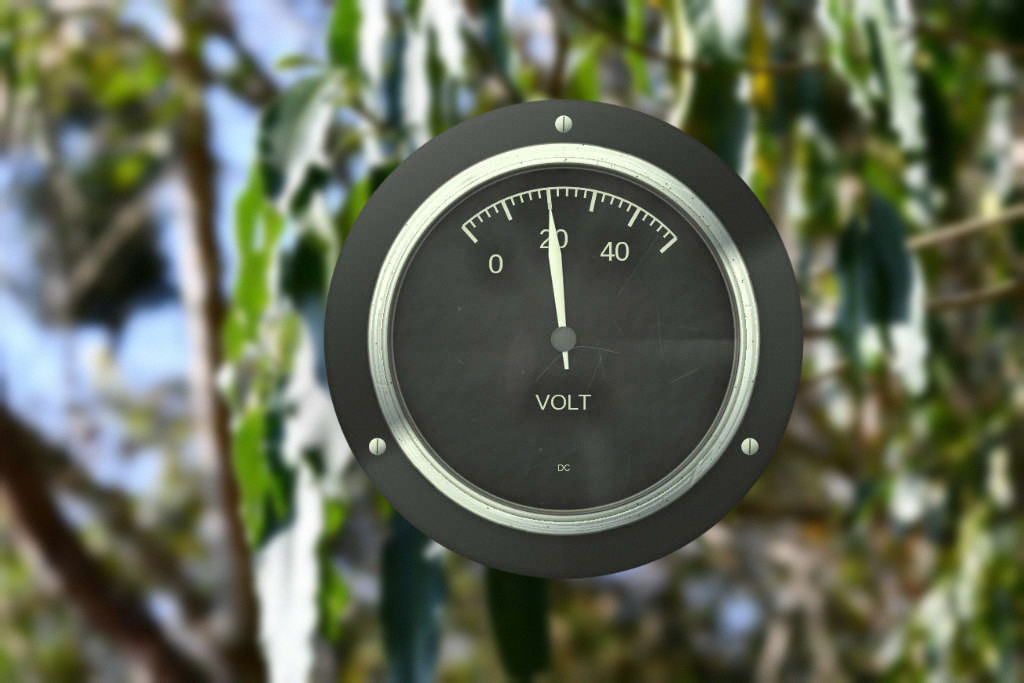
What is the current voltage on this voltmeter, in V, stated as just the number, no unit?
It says 20
